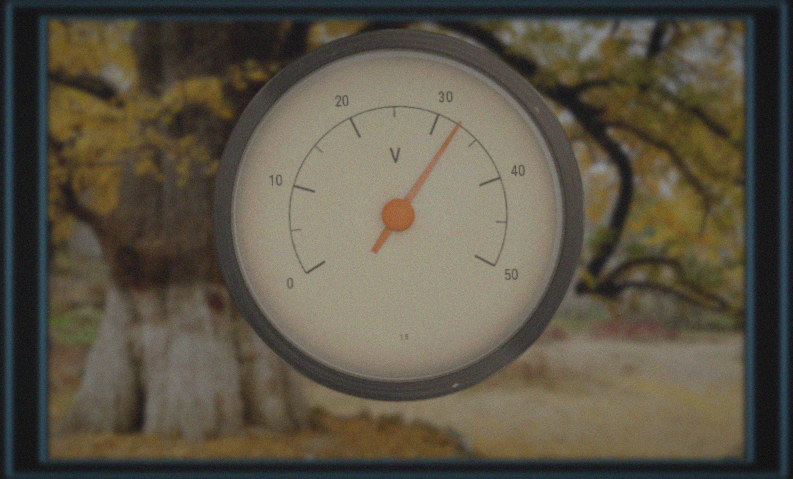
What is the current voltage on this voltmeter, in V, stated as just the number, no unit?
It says 32.5
